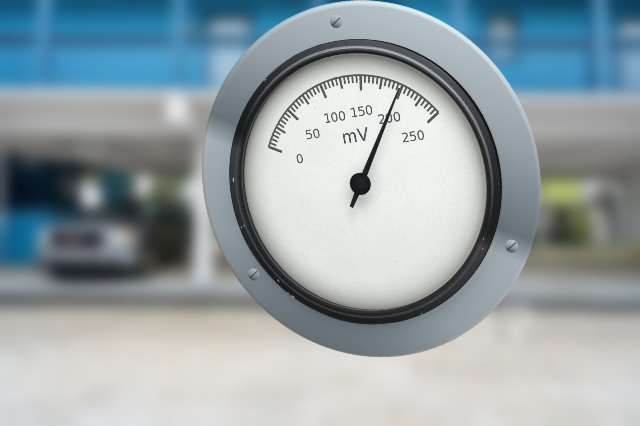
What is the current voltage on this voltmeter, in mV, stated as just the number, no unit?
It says 200
